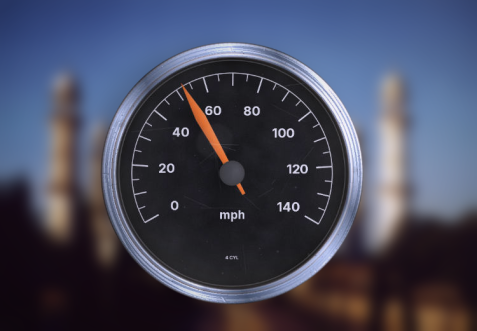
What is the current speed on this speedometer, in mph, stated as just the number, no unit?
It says 52.5
